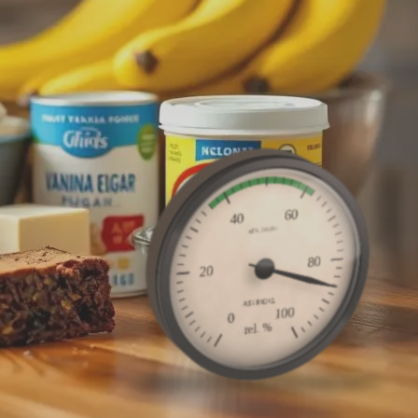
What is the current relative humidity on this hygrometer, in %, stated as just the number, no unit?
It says 86
